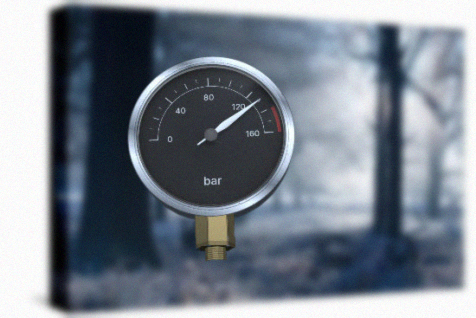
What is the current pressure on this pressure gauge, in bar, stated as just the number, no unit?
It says 130
